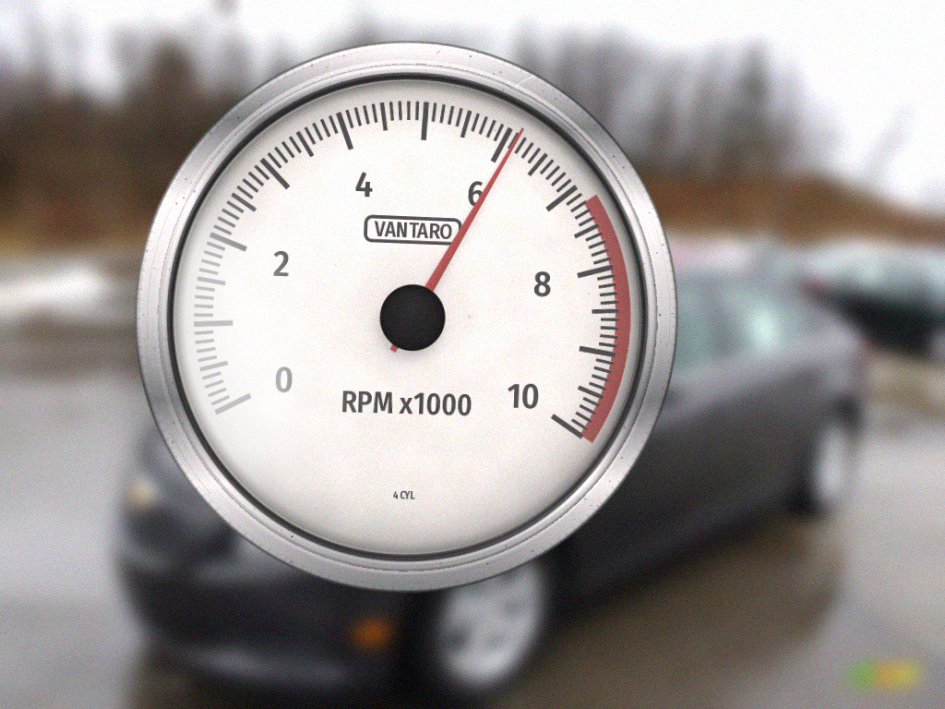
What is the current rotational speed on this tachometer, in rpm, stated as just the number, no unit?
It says 6100
